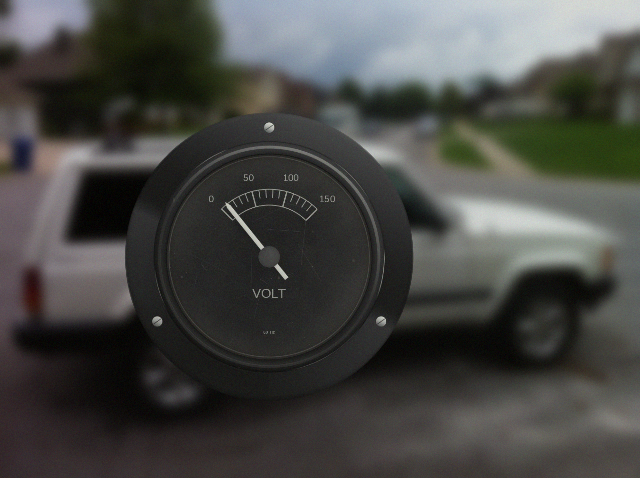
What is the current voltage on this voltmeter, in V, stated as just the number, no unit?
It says 10
